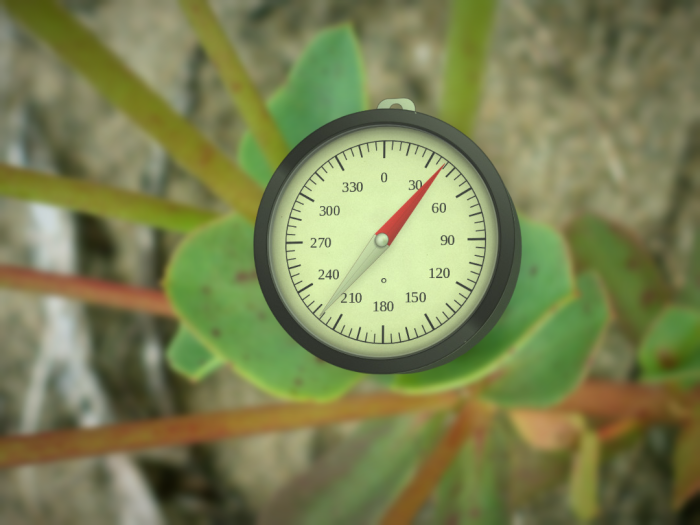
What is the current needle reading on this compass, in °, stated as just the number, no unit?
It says 40
